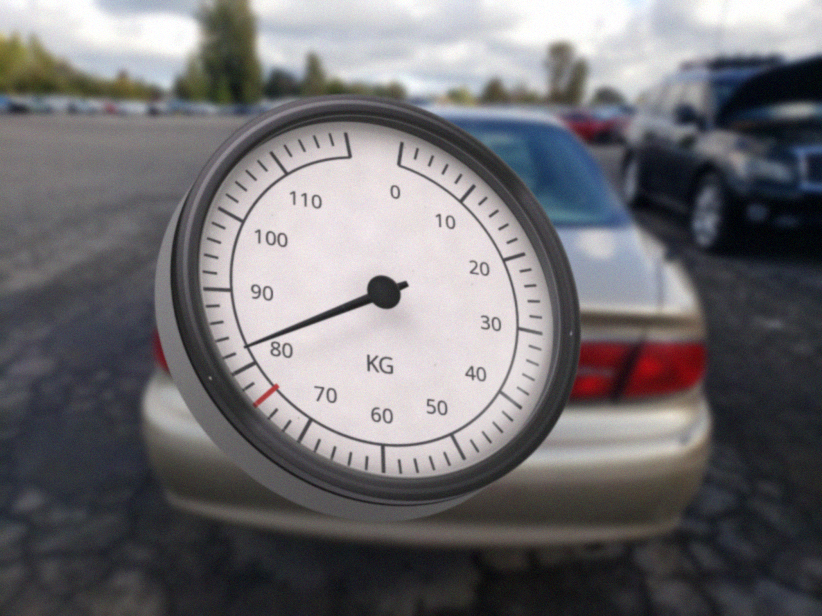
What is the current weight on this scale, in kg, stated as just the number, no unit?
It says 82
